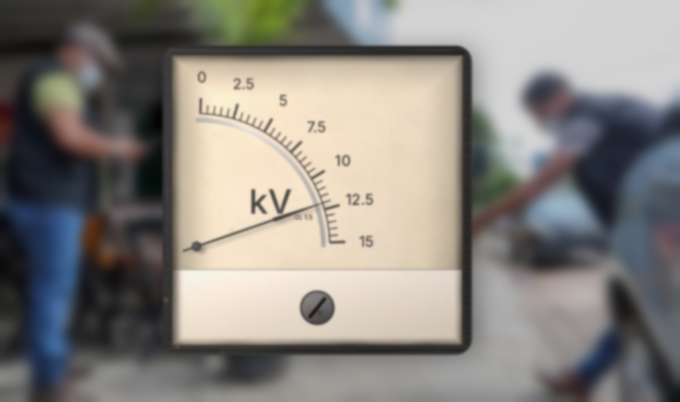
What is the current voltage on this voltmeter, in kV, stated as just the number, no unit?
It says 12
